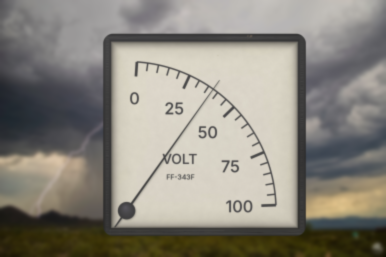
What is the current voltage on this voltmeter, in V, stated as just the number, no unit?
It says 37.5
